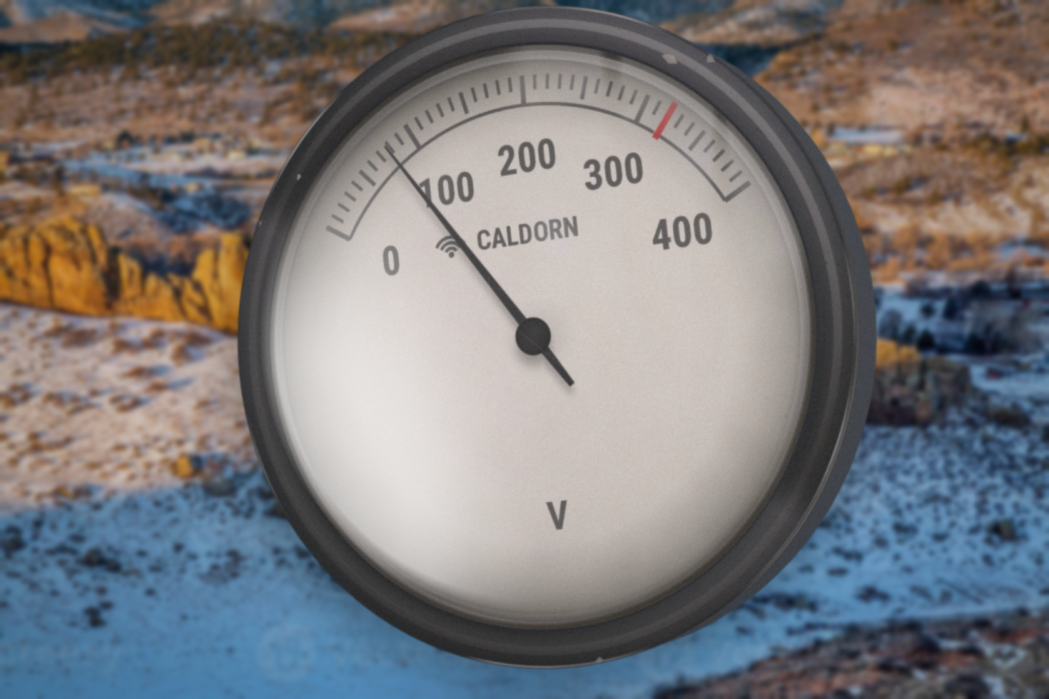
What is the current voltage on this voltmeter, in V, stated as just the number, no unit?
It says 80
